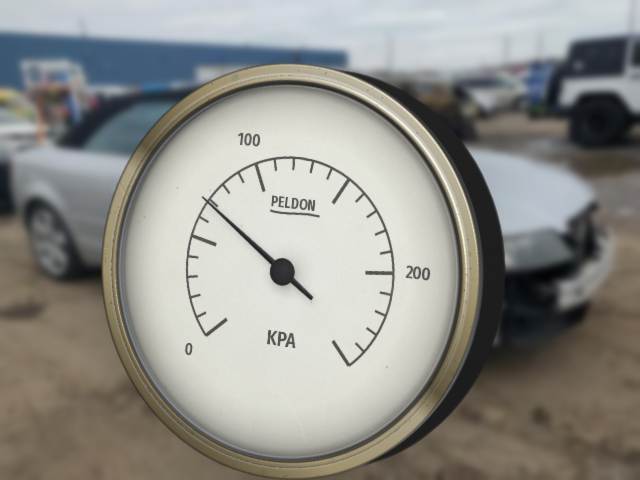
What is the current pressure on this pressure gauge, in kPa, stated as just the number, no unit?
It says 70
